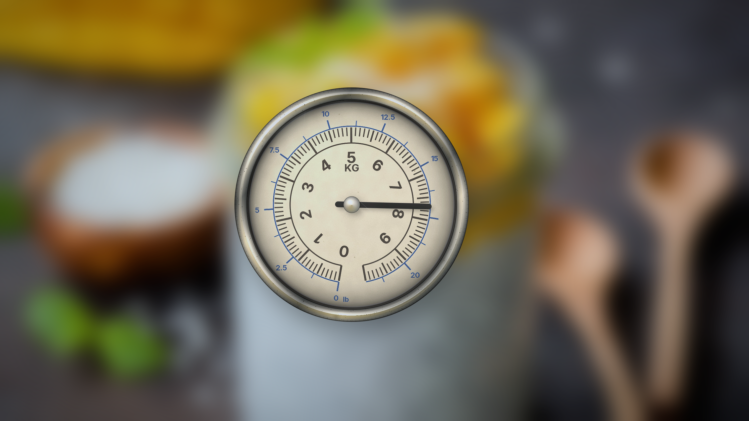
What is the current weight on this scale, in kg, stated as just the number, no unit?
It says 7.7
